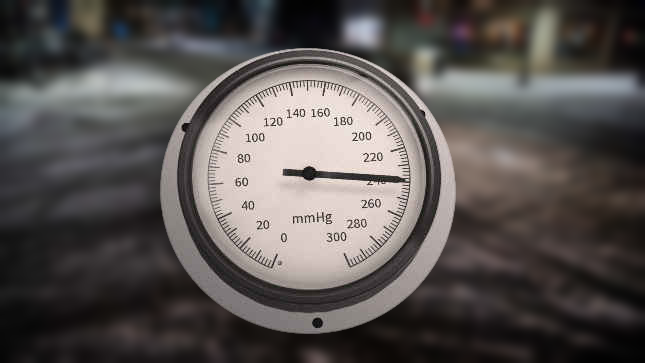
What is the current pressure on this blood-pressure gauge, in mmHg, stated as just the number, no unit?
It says 240
